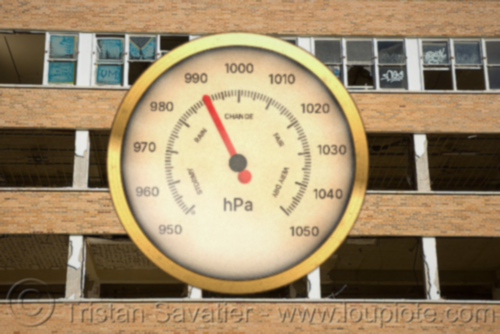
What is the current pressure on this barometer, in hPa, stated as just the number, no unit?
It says 990
